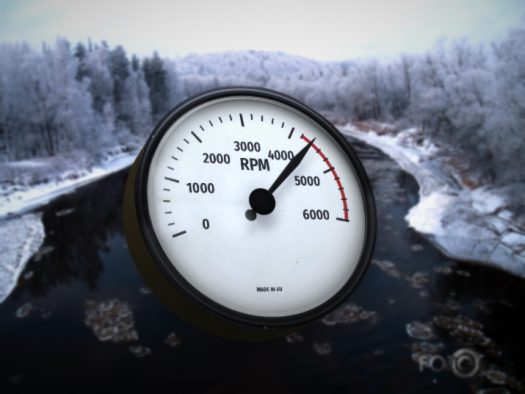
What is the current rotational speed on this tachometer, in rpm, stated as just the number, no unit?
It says 4400
